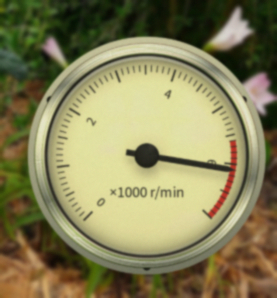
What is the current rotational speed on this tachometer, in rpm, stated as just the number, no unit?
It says 6100
